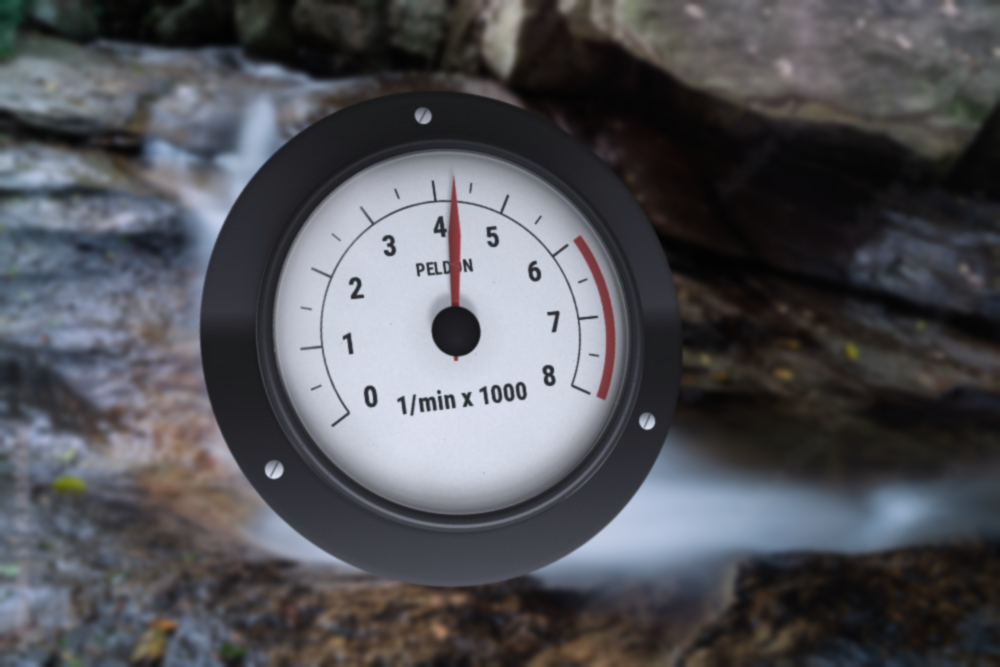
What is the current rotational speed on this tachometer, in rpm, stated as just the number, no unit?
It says 4250
